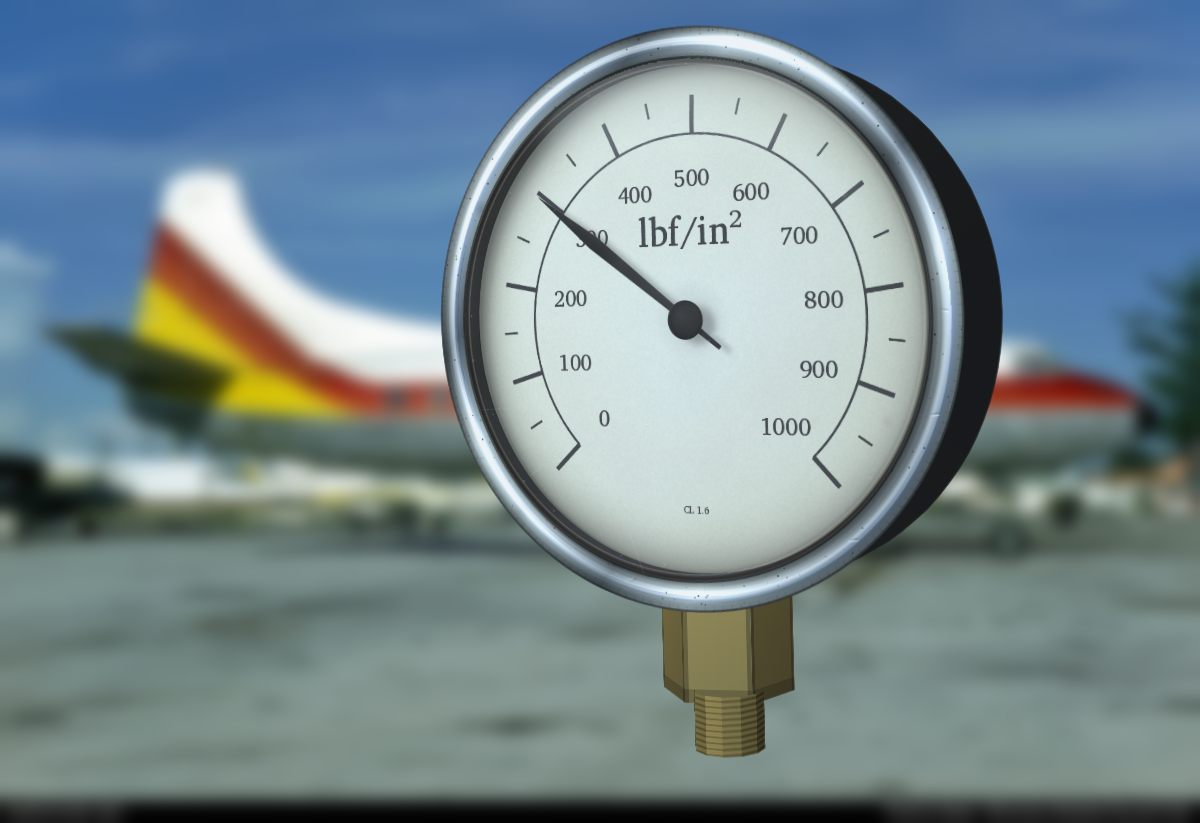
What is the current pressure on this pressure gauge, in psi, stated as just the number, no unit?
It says 300
